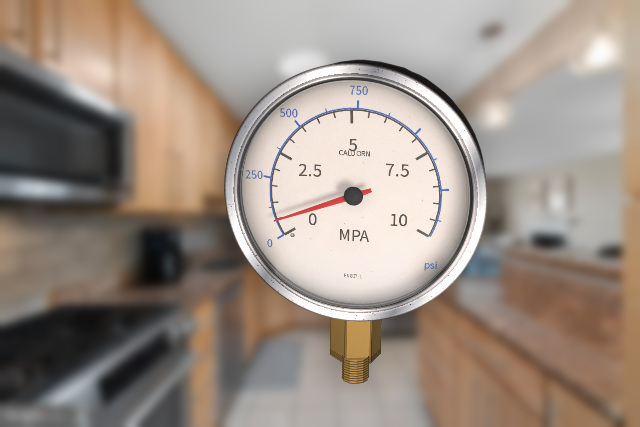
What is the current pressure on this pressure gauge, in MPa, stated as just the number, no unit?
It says 0.5
